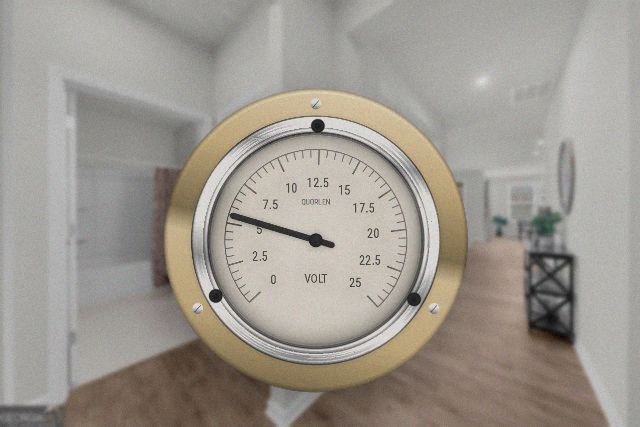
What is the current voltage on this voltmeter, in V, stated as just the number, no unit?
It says 5.5
